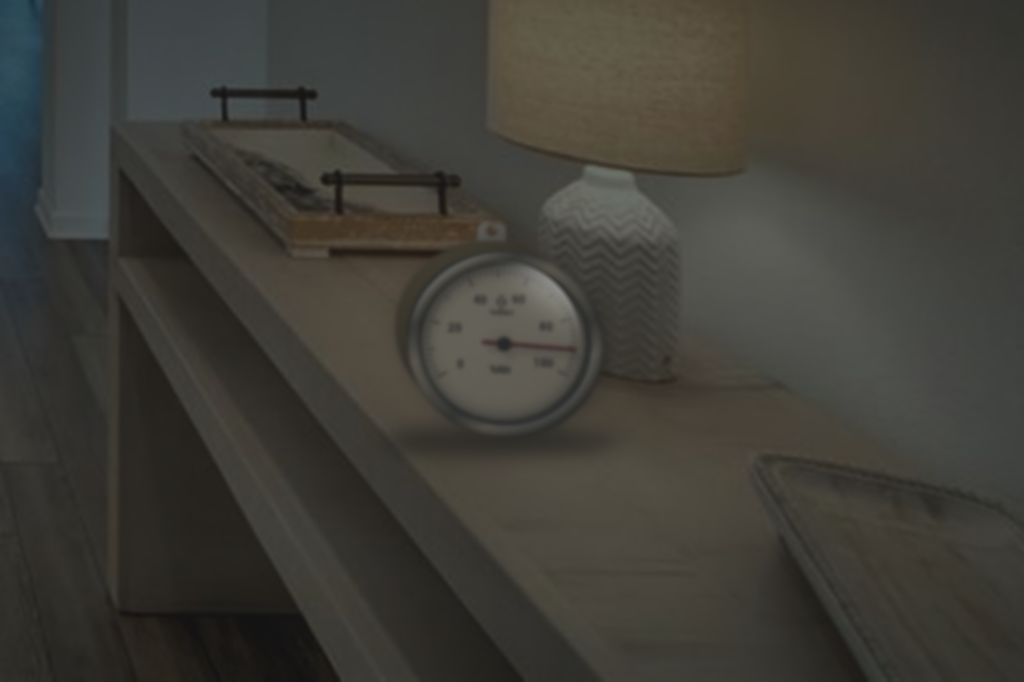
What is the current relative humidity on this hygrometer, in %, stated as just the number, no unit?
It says 90
